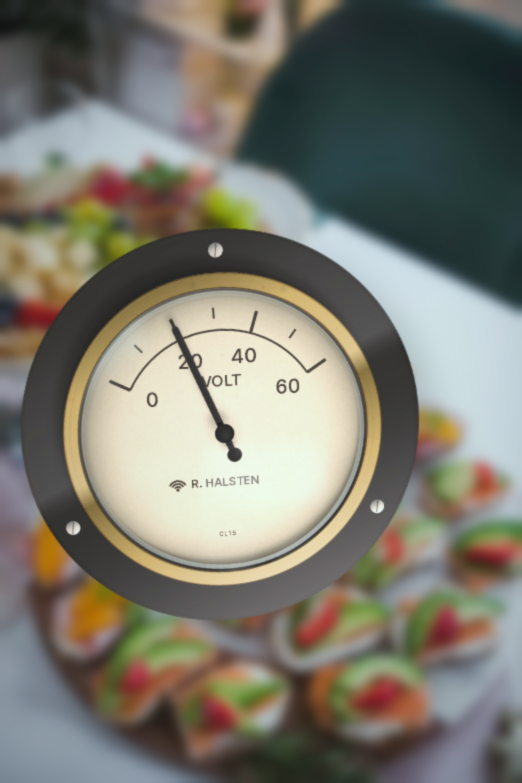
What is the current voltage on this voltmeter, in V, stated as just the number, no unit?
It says 20
